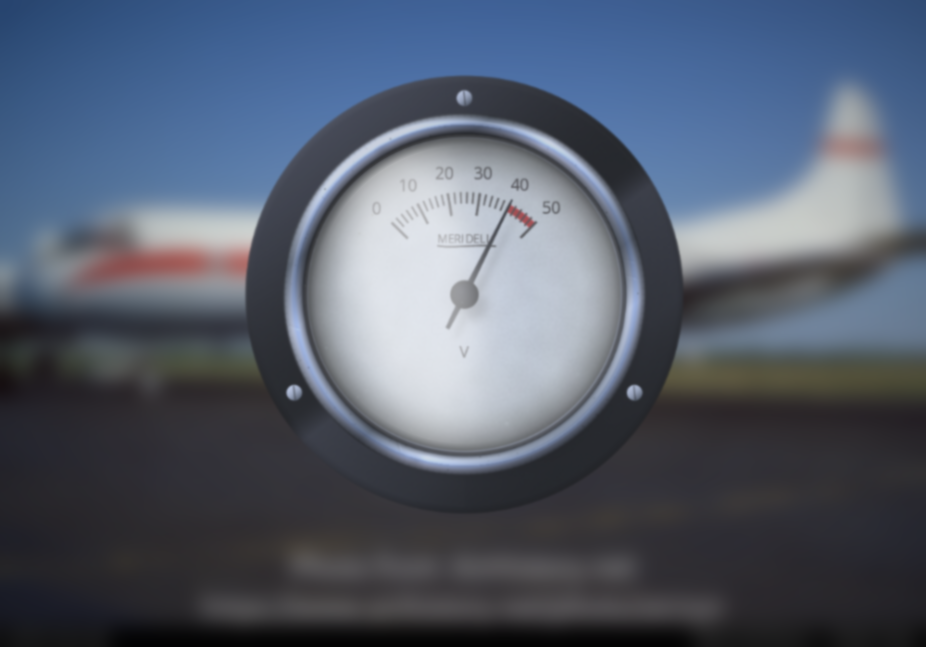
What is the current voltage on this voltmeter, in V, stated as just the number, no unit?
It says 40
